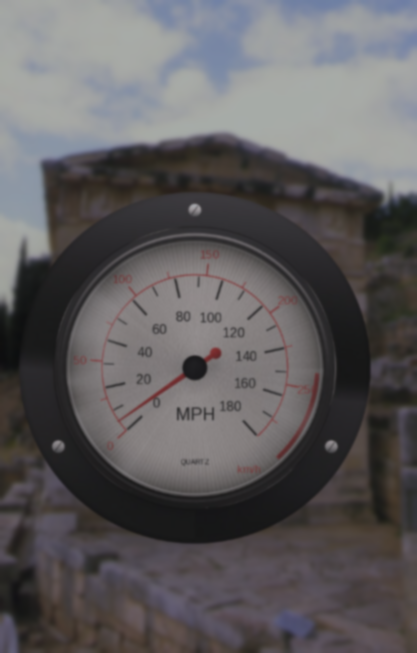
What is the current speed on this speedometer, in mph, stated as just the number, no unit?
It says 5
